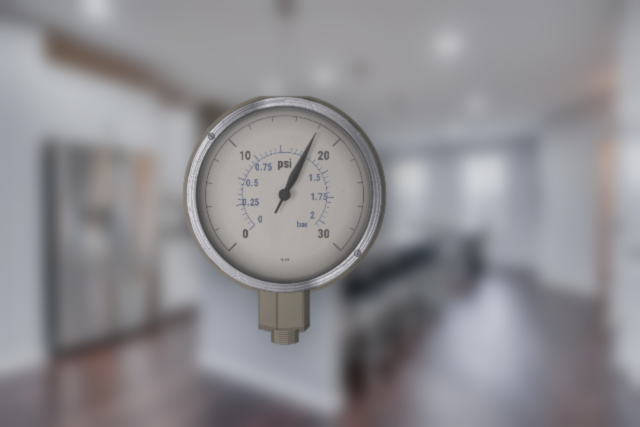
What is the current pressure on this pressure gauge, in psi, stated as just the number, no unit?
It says 18
